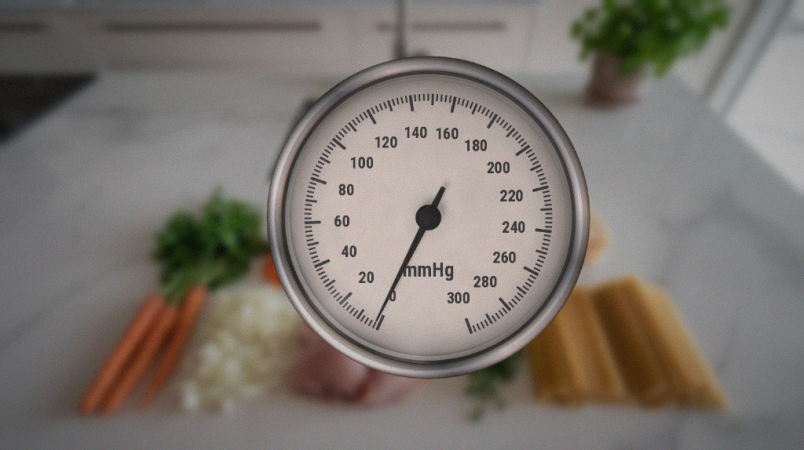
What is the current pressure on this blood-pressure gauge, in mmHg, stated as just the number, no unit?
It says 2
